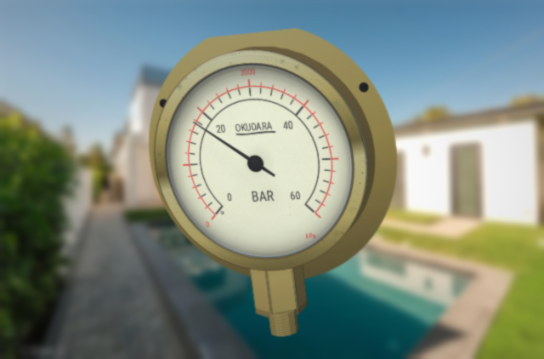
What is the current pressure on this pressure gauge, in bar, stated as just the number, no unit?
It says 18
